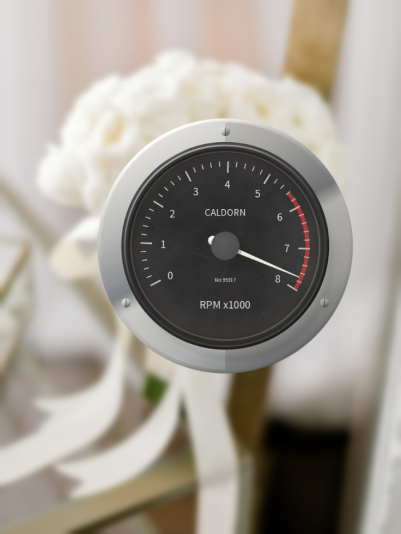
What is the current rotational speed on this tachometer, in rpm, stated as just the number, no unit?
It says 7700
